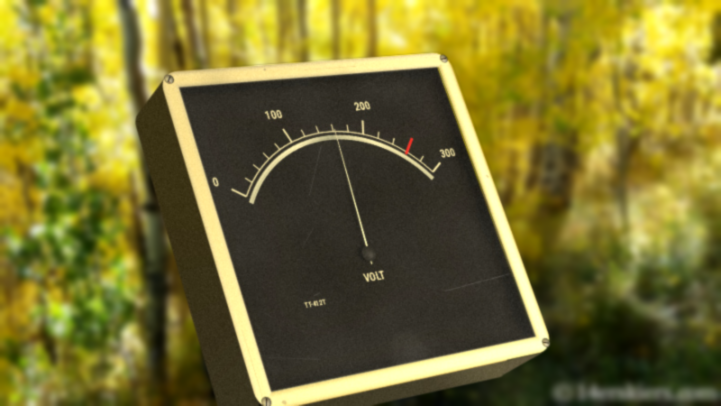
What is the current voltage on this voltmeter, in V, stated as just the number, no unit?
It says 160
